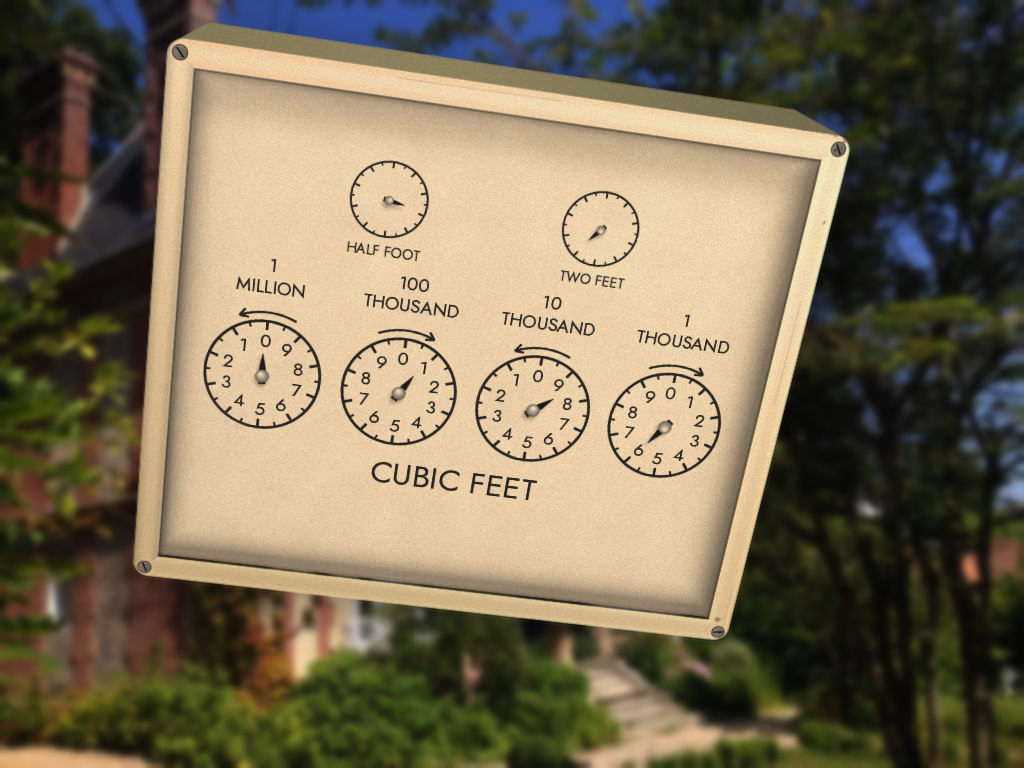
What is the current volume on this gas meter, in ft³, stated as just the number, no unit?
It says 8600
